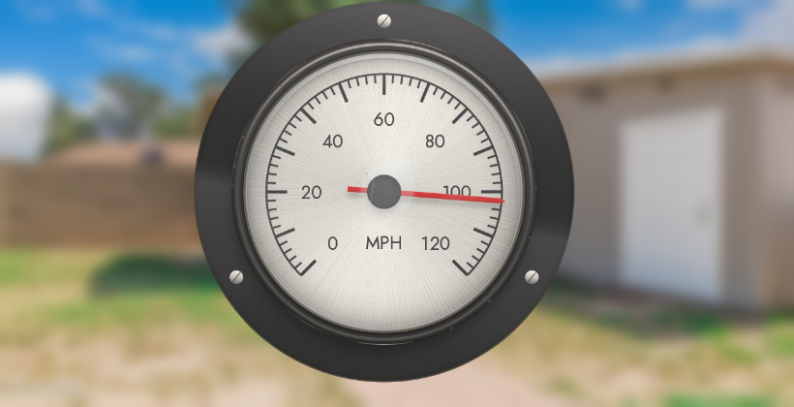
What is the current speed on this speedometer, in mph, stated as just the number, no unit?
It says 102
